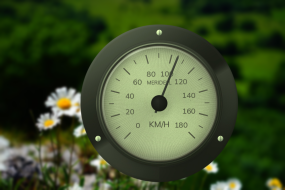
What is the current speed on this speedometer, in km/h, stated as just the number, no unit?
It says 105
